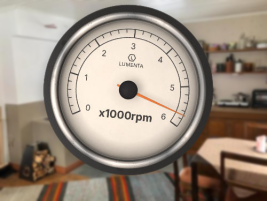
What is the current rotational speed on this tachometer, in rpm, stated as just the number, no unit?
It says 5700
